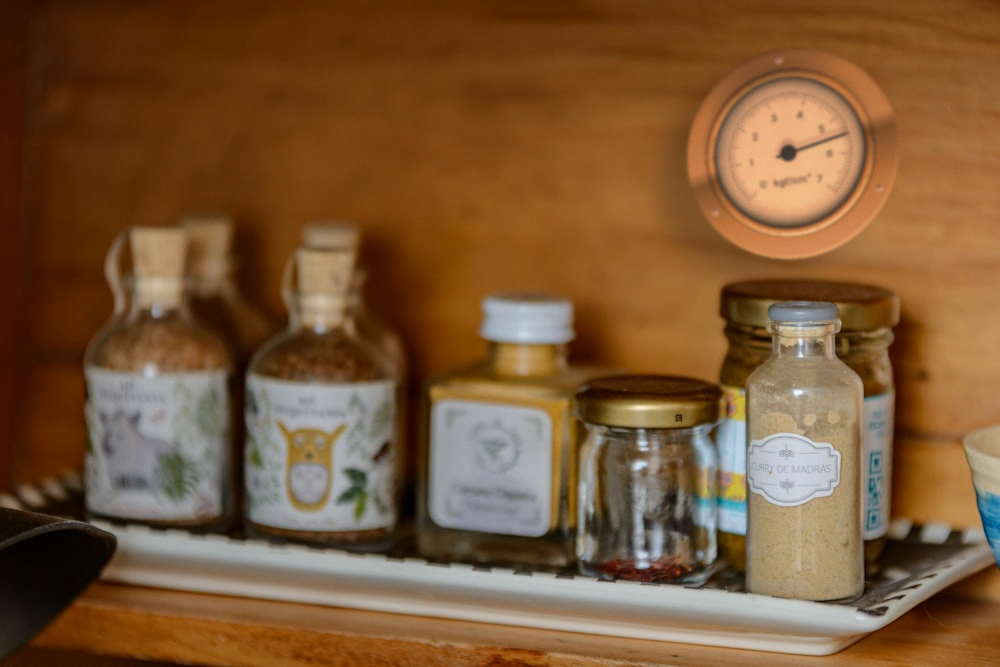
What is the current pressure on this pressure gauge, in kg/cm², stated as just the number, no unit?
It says 5.5
